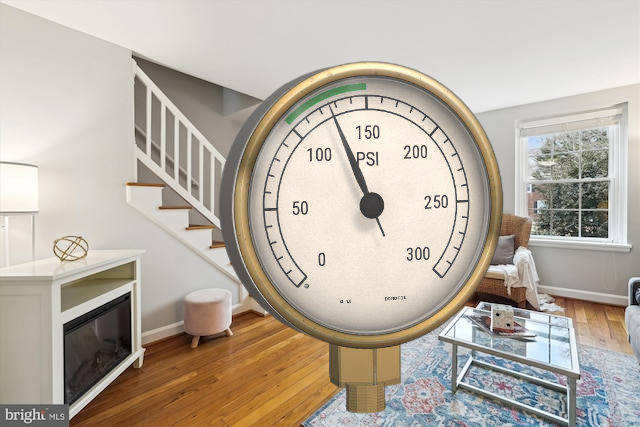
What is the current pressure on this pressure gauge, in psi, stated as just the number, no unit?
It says 125
